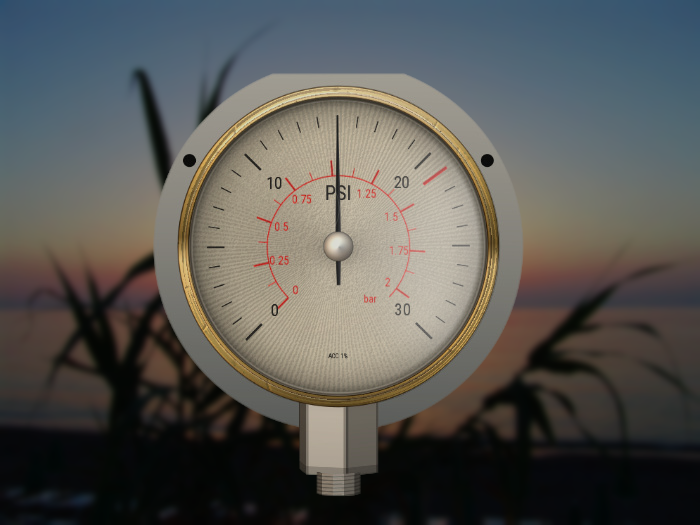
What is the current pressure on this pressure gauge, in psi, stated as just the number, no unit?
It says 15
